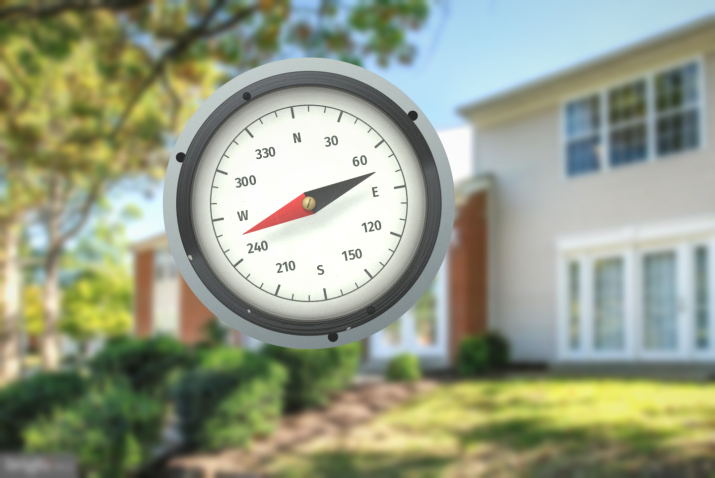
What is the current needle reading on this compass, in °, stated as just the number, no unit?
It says 255
